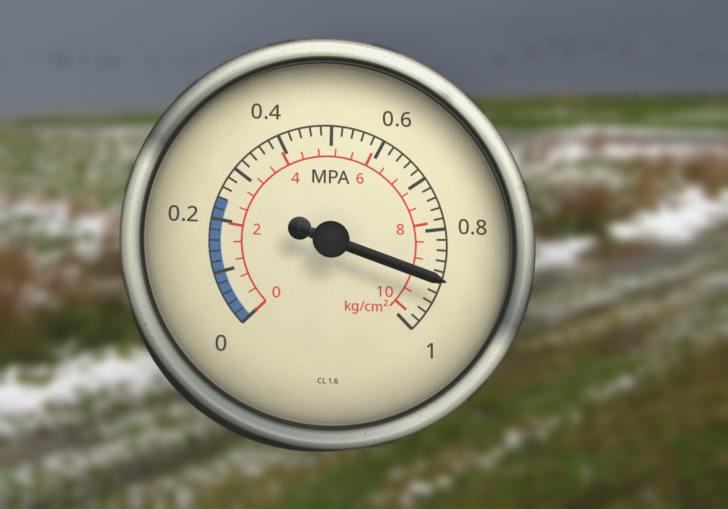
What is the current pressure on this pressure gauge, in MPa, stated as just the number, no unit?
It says 0.9
